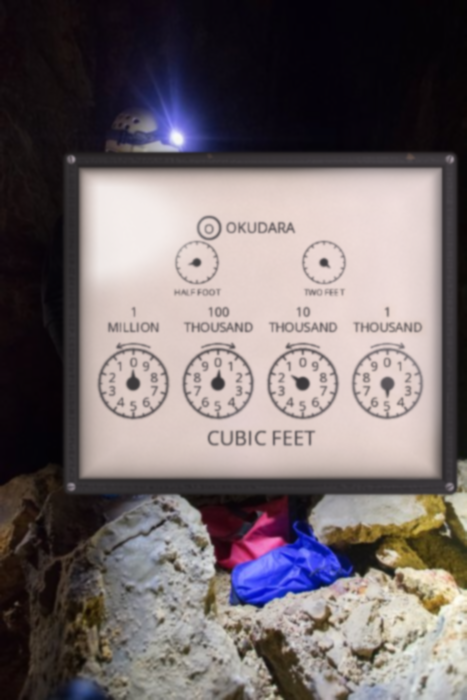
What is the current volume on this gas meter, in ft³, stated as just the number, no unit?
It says 1500
